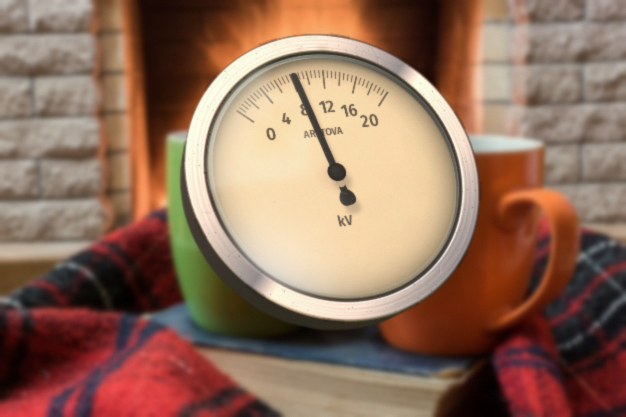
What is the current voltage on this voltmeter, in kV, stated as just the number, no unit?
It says 8
